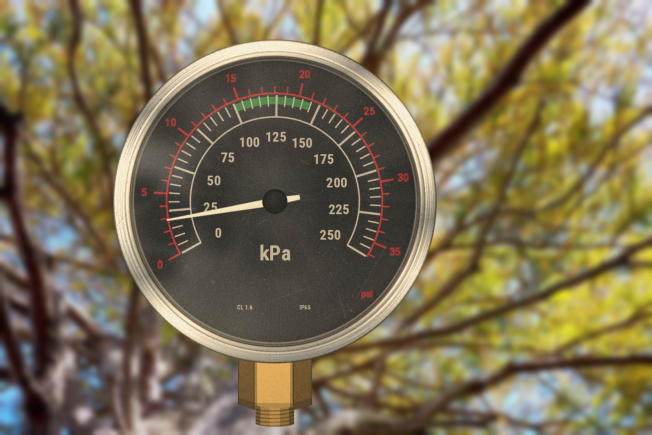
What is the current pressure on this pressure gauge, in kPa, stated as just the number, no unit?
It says 20
